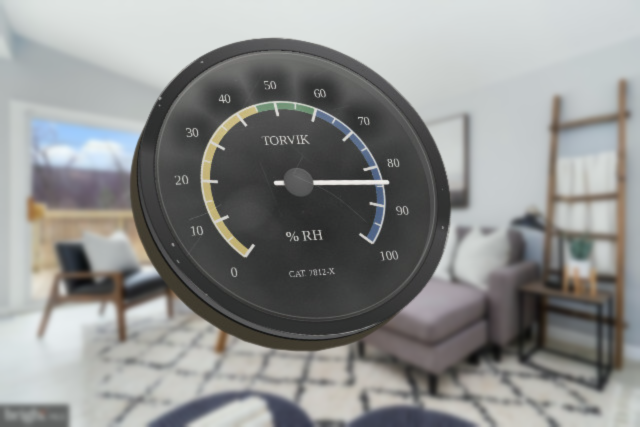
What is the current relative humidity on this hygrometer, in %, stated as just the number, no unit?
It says 85
